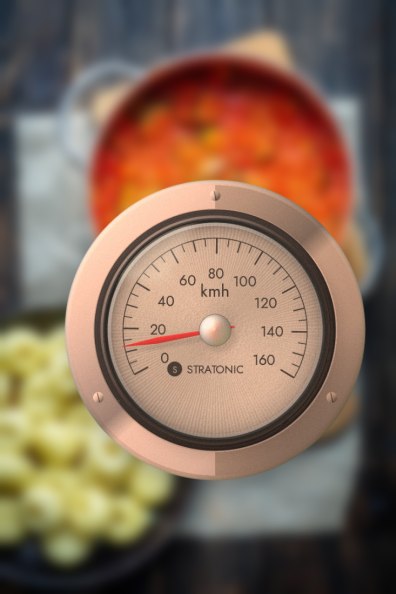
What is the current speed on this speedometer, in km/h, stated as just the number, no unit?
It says 12.5
